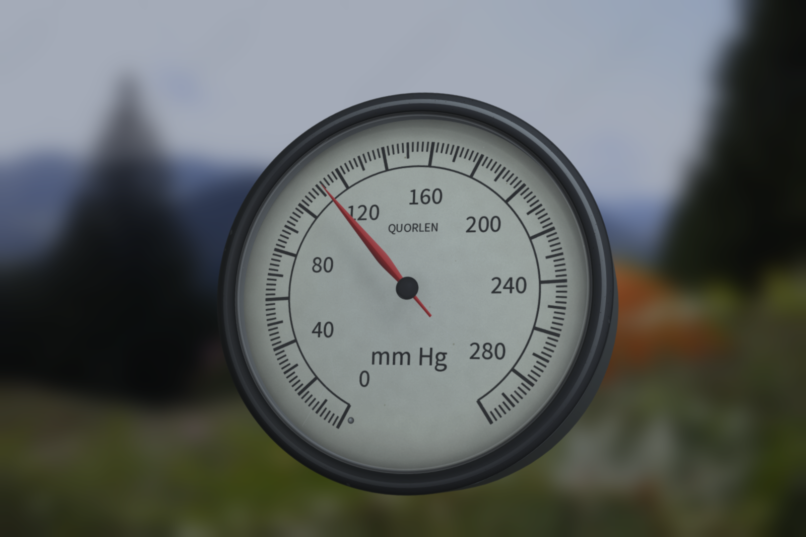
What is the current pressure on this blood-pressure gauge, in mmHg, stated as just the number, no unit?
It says 112
